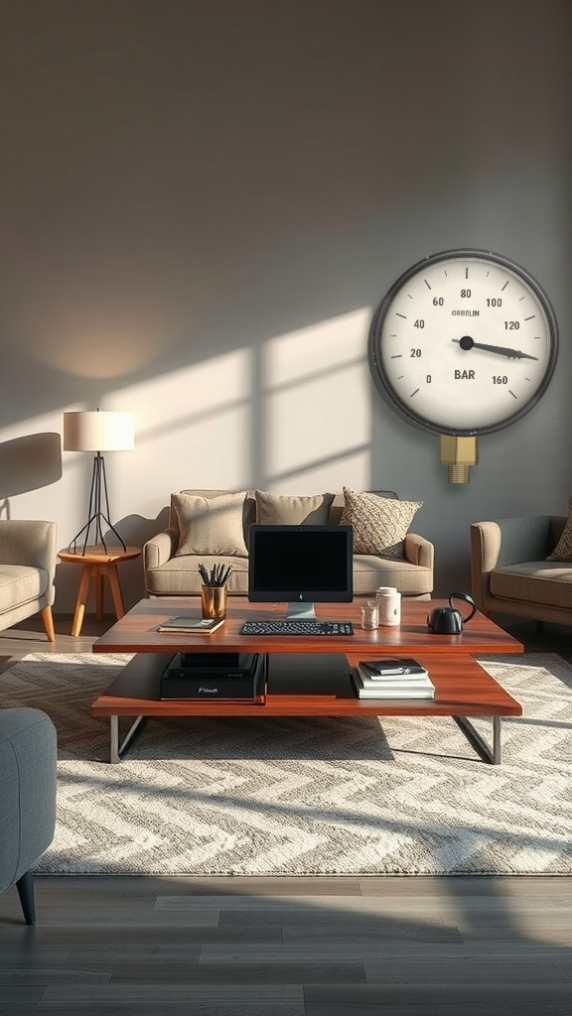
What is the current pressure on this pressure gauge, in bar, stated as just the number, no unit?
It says 140
